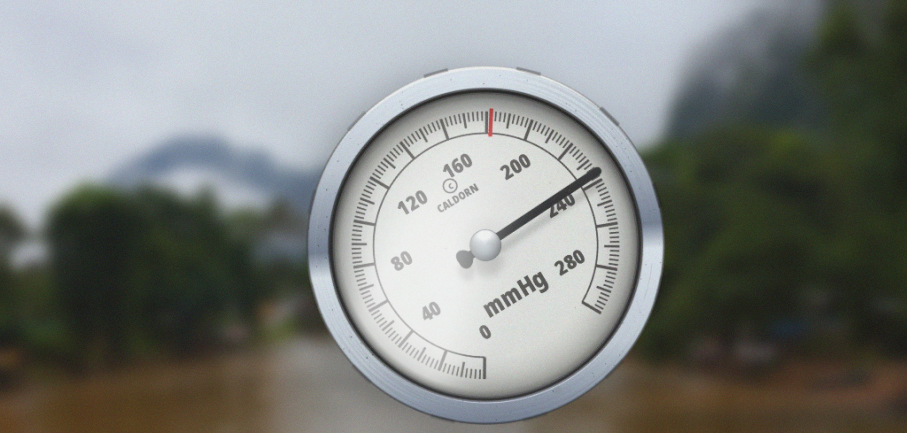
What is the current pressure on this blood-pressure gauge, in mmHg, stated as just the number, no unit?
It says 236
